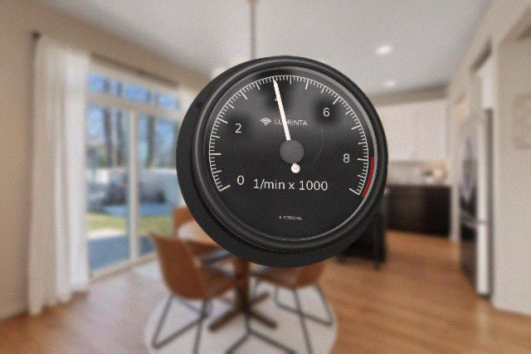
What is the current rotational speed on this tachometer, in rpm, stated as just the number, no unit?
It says 4000
